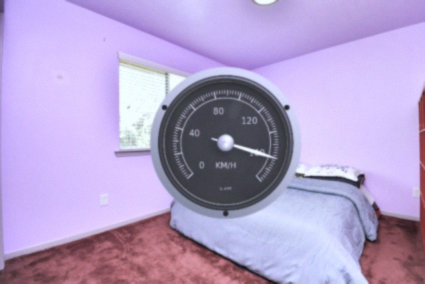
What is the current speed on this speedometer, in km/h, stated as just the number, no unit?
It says 160
